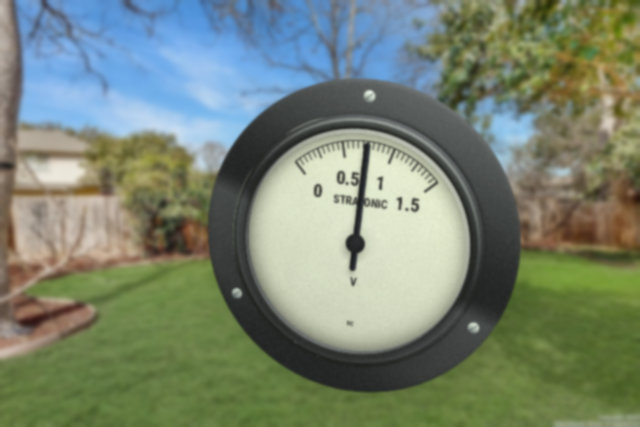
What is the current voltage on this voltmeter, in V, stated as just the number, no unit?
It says 0.75
